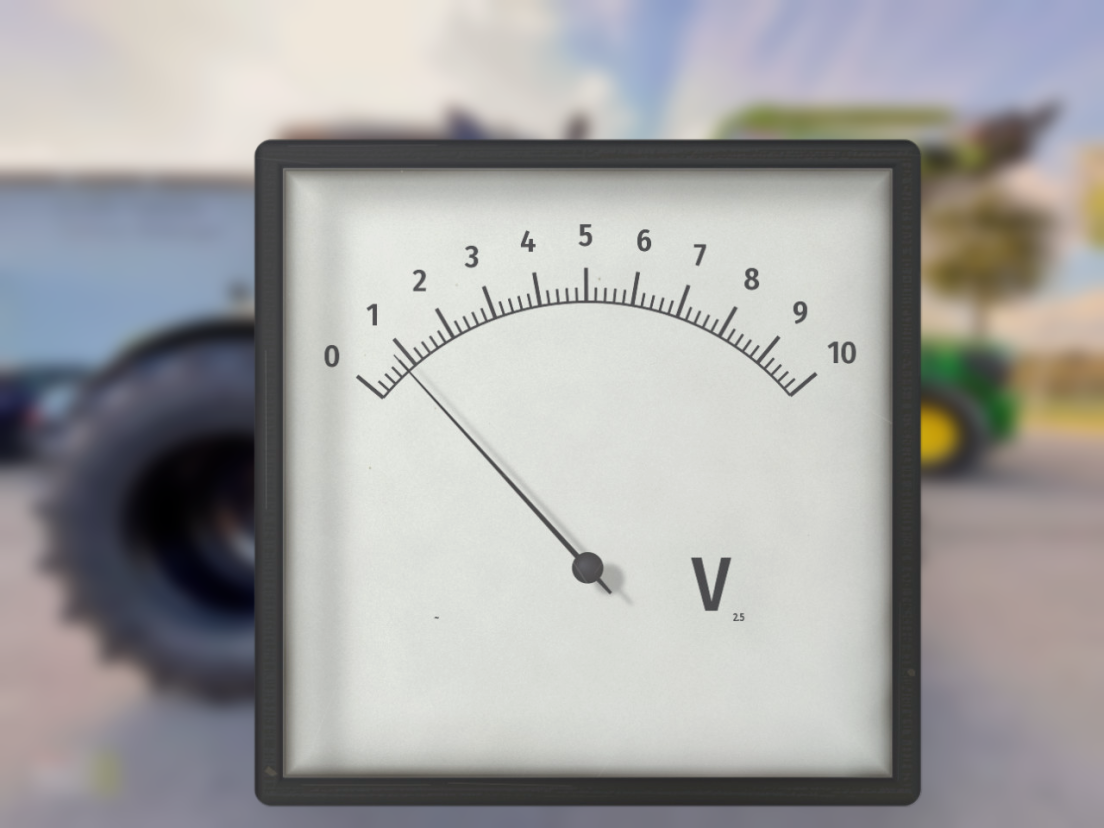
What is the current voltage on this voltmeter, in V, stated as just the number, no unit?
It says 0.8
